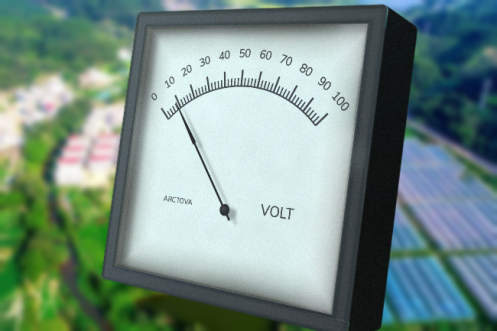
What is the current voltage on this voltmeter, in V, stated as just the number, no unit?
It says 10
